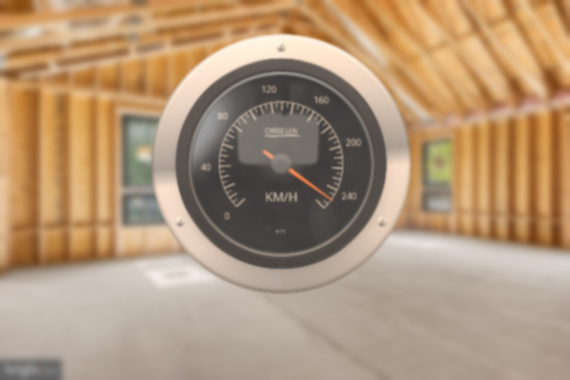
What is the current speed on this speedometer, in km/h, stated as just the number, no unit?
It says 250
